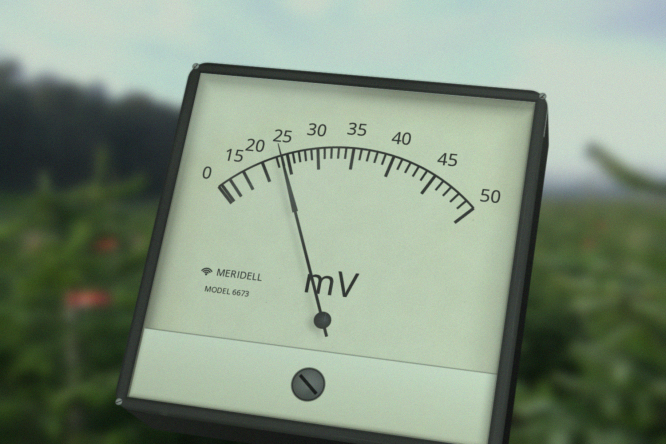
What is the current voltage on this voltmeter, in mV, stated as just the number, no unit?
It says 24
